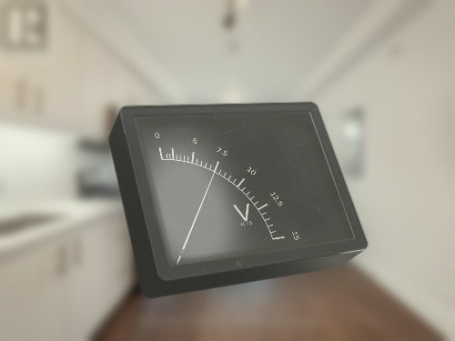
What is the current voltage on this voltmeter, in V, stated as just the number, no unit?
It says 7.5
